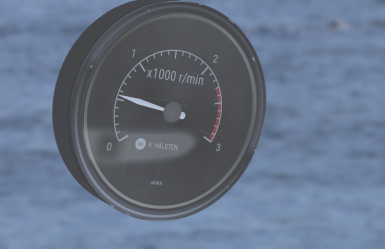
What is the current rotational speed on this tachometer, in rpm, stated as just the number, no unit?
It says 550
